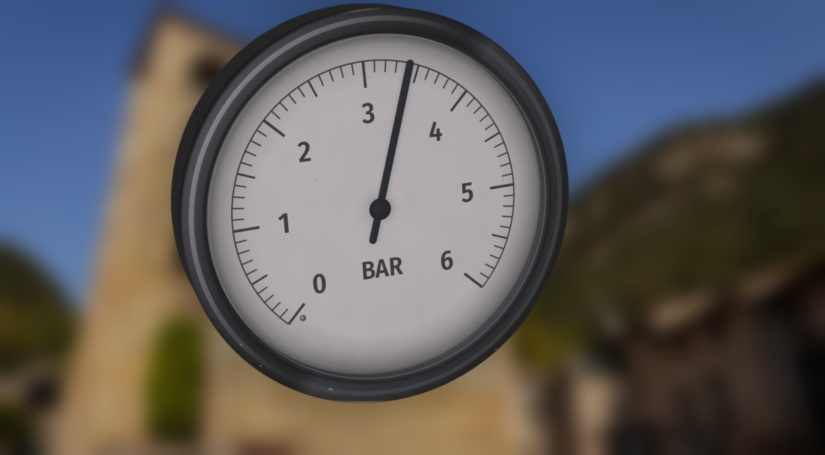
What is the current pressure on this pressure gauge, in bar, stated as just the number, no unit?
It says 3.4
